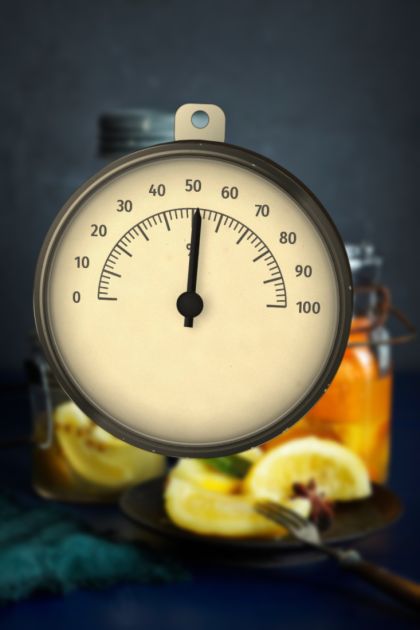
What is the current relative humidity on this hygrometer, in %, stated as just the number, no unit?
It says 52
